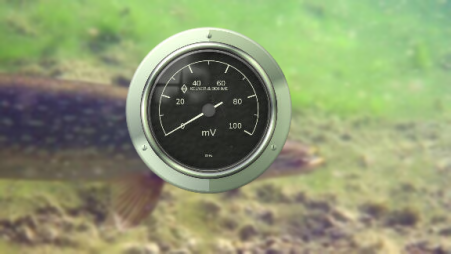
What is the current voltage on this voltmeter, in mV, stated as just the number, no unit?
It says 0
